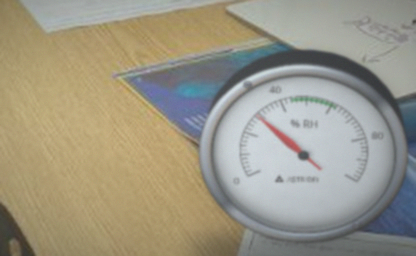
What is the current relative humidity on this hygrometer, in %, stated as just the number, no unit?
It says 30
